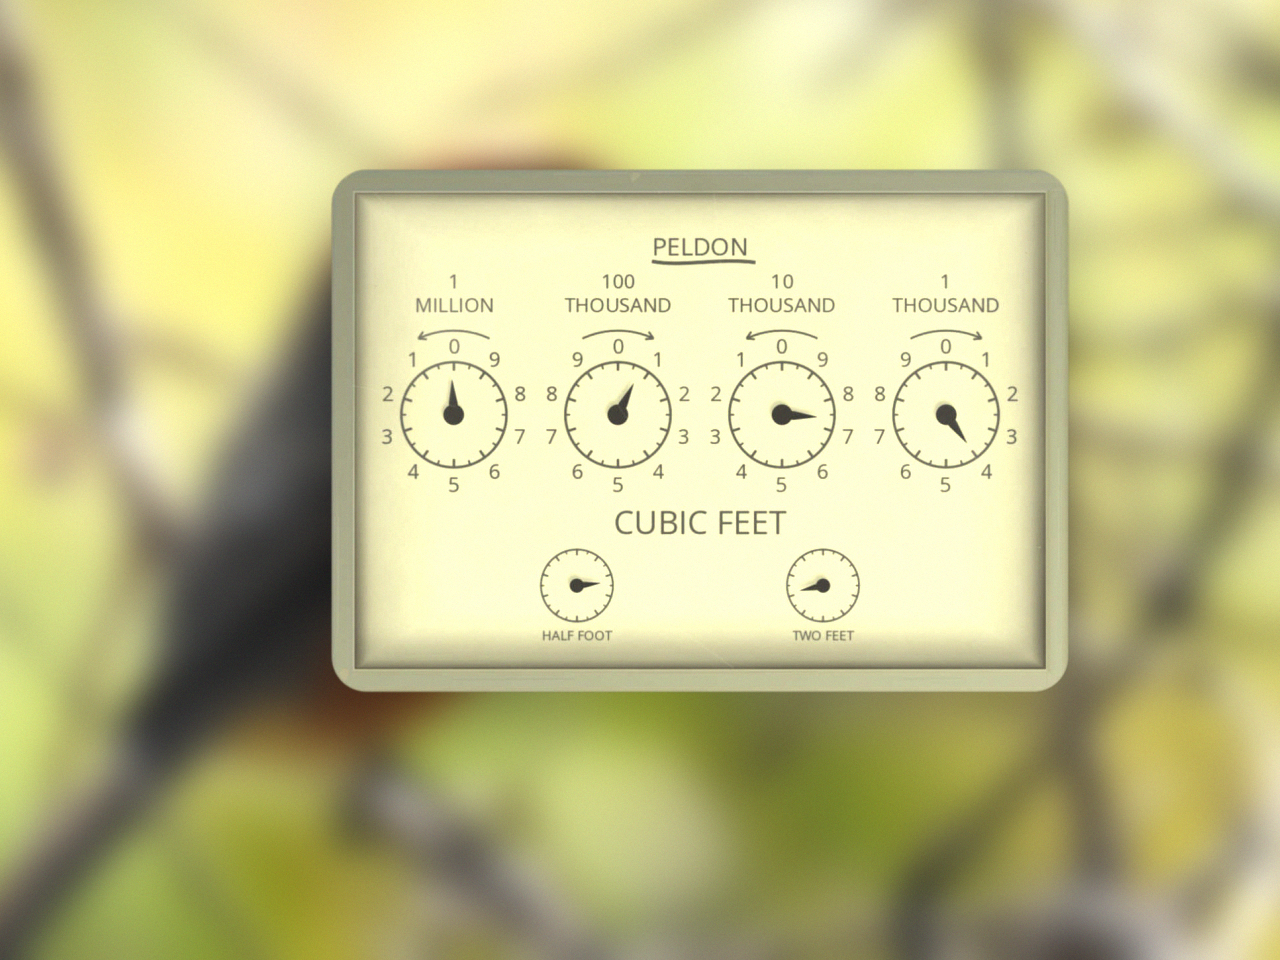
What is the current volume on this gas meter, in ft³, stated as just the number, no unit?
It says 7400
